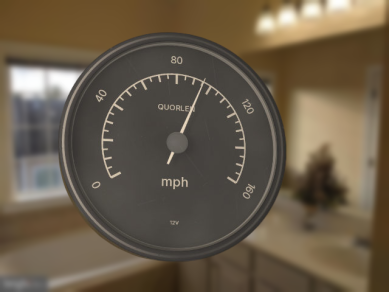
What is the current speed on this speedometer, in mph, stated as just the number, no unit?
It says 95
